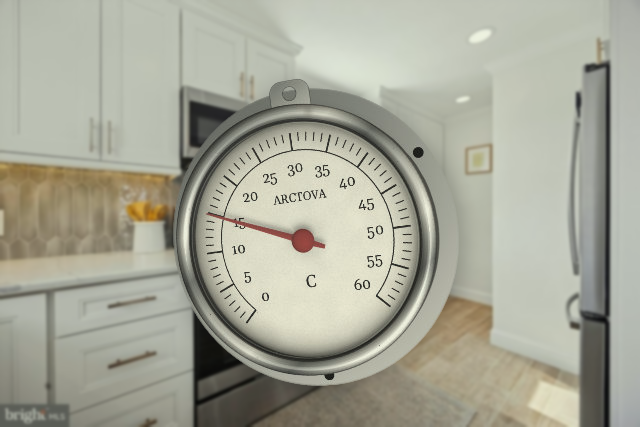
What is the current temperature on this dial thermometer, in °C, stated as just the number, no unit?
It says 15
